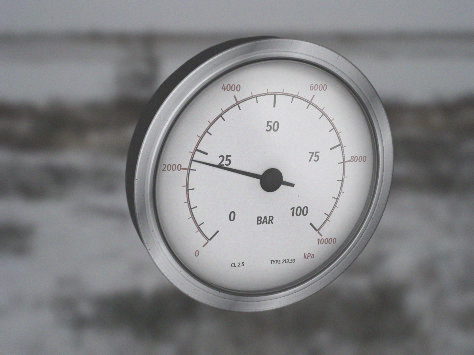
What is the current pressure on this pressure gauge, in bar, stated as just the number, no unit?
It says 22.5
